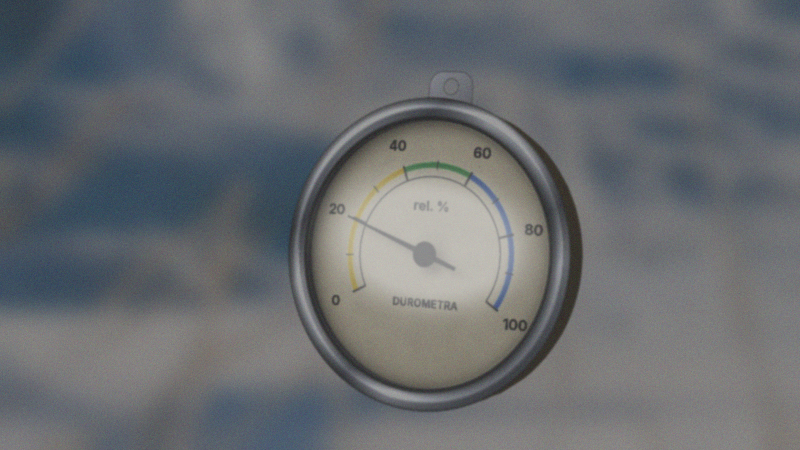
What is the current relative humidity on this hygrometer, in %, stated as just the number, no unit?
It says 20
